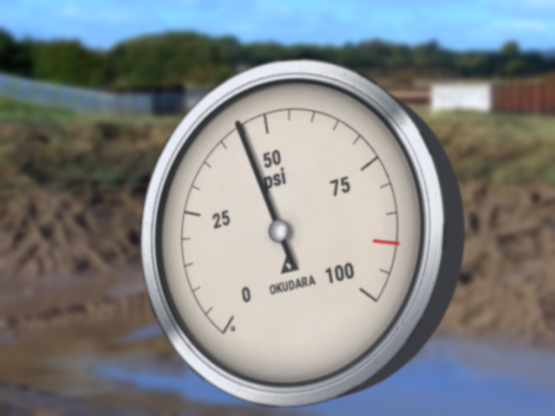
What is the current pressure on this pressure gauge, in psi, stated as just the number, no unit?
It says 45
